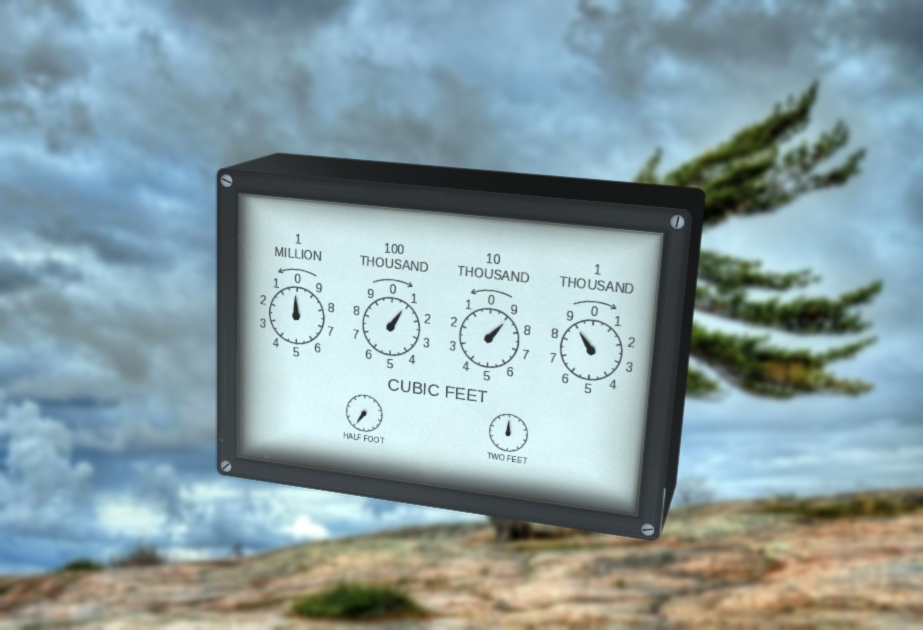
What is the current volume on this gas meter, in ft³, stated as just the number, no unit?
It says 8900
